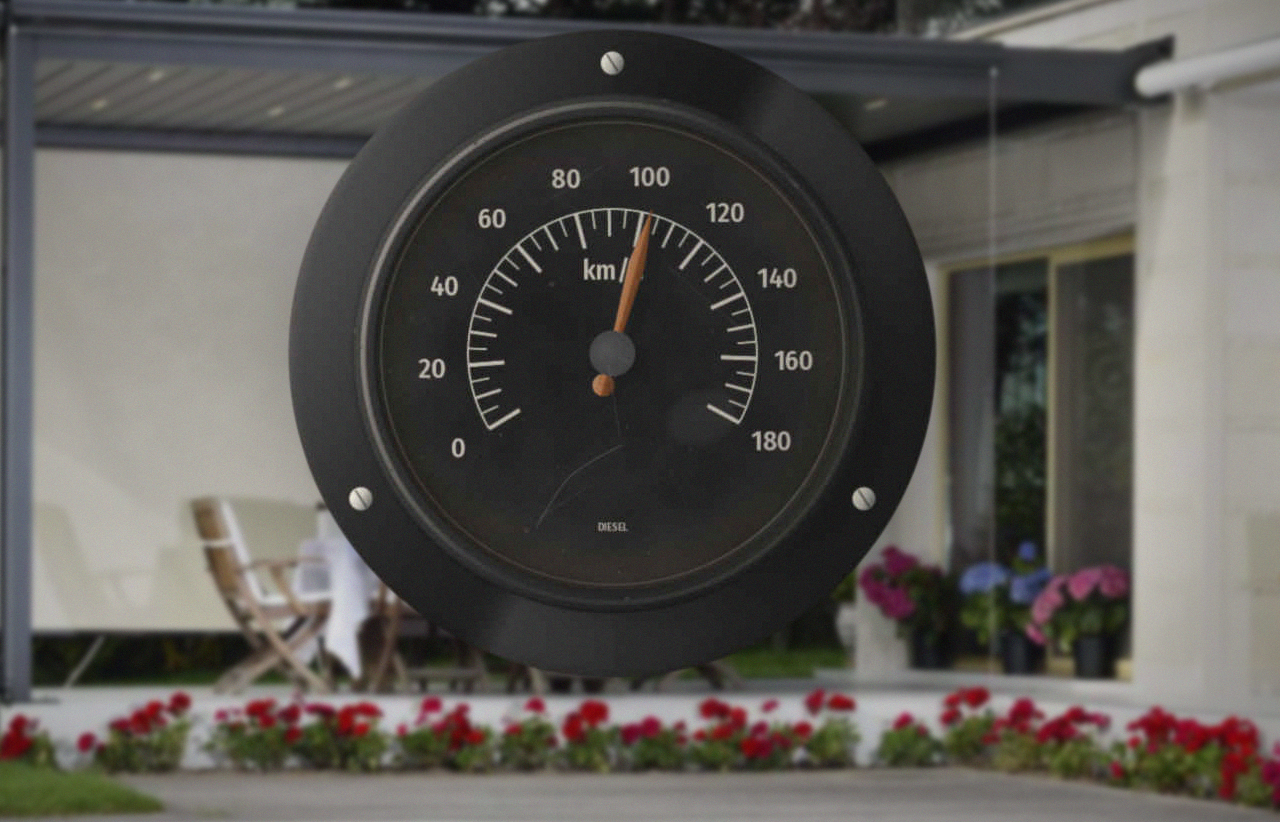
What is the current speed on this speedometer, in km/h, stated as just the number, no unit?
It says 102.5
